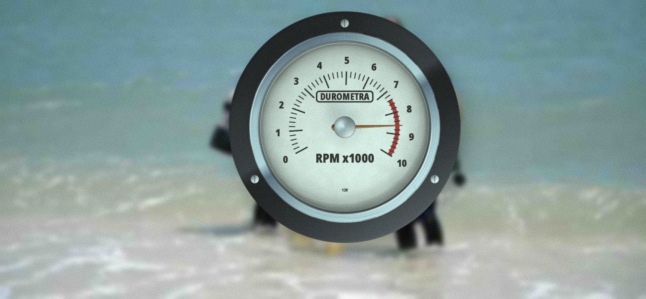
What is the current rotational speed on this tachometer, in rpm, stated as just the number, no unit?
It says 8600
